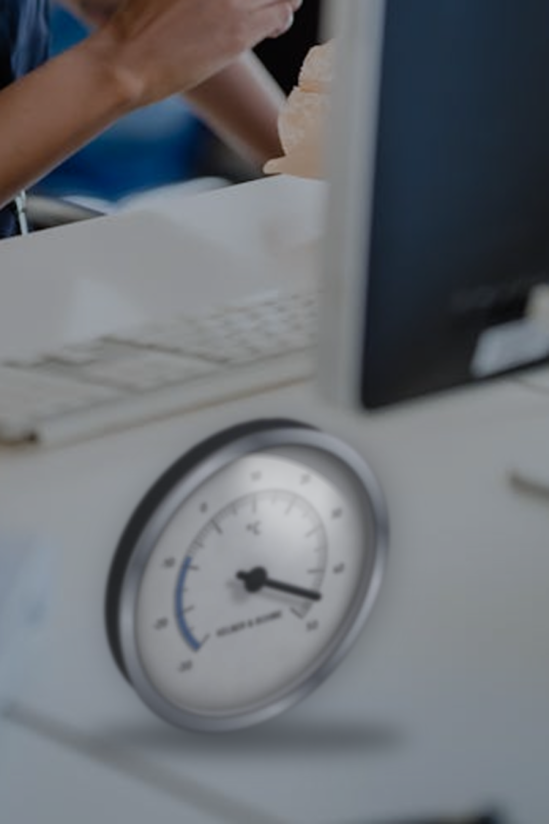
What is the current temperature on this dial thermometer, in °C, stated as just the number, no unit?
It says 45
